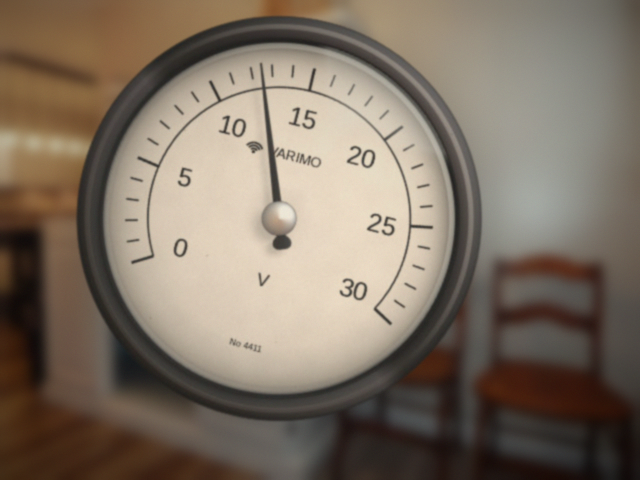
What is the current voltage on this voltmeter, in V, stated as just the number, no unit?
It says 12.5
